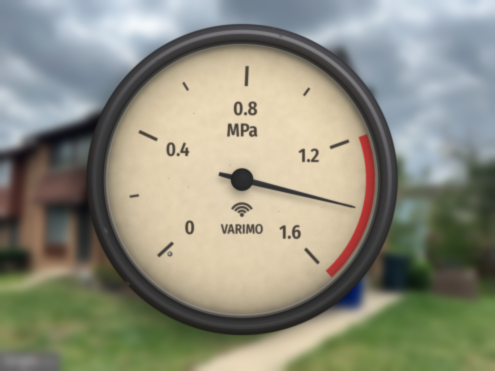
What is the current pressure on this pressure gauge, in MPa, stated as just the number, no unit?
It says 1.4
